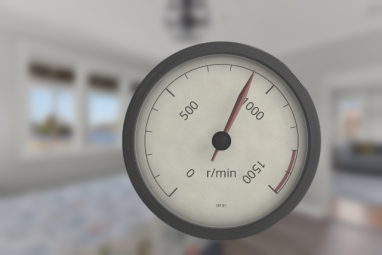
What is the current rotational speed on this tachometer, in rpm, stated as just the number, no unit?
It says 900
